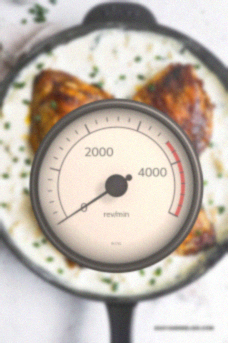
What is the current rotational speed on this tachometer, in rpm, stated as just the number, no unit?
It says 0
